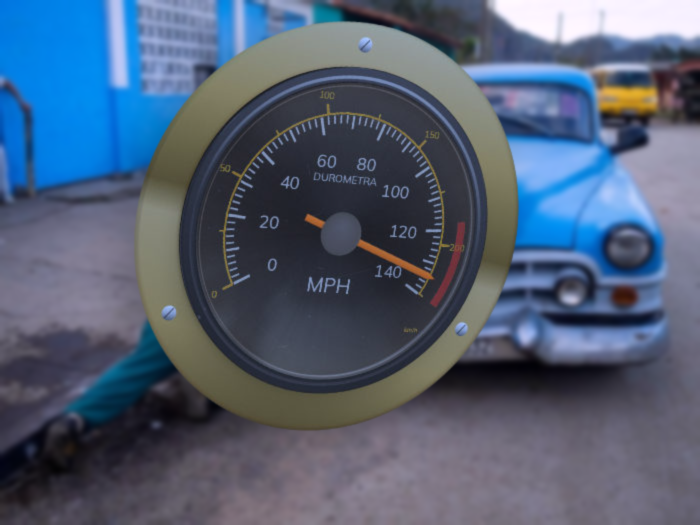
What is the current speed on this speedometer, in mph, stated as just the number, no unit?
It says 134
